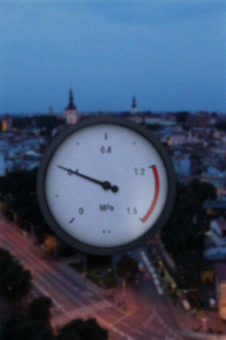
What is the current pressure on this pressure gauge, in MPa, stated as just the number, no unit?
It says 0.4
